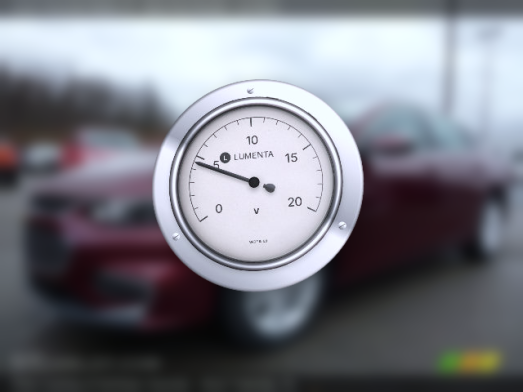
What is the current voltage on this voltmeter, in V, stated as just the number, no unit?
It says 4.5
